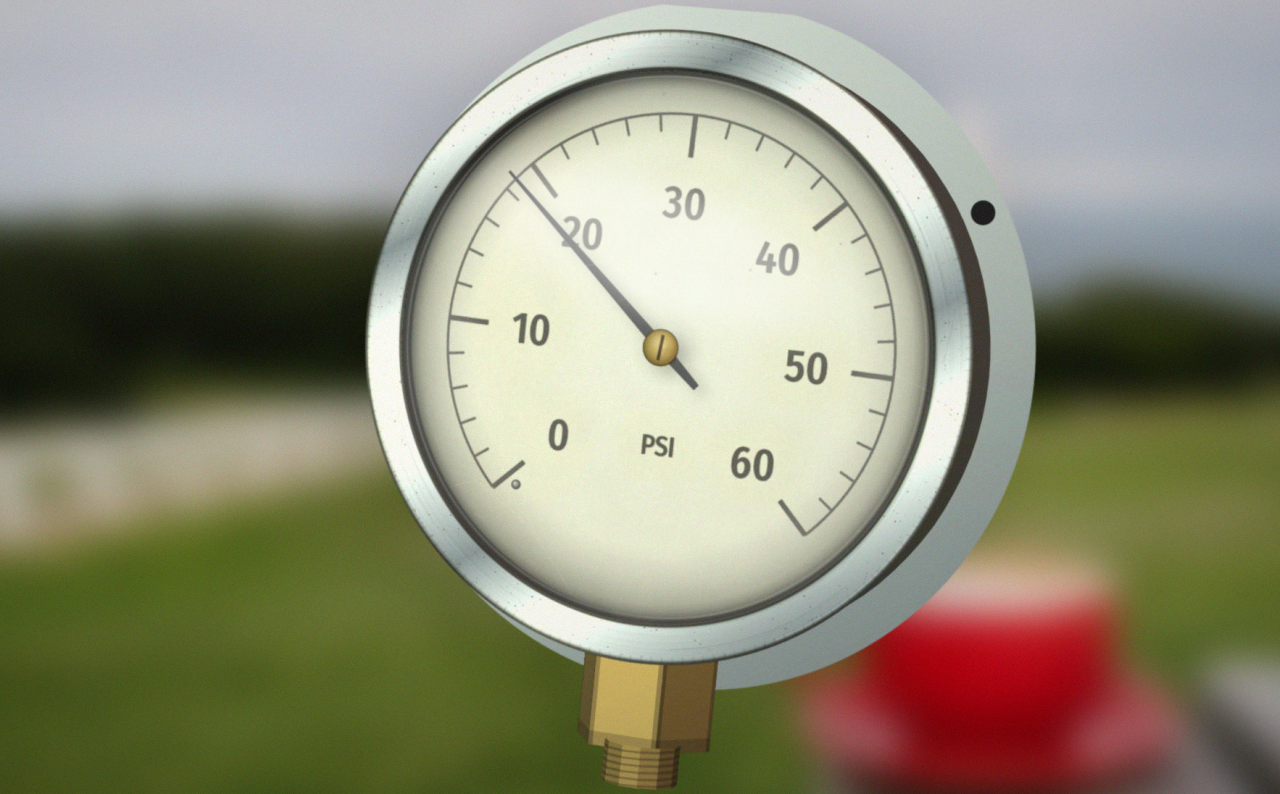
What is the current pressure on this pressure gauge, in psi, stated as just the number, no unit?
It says 19
